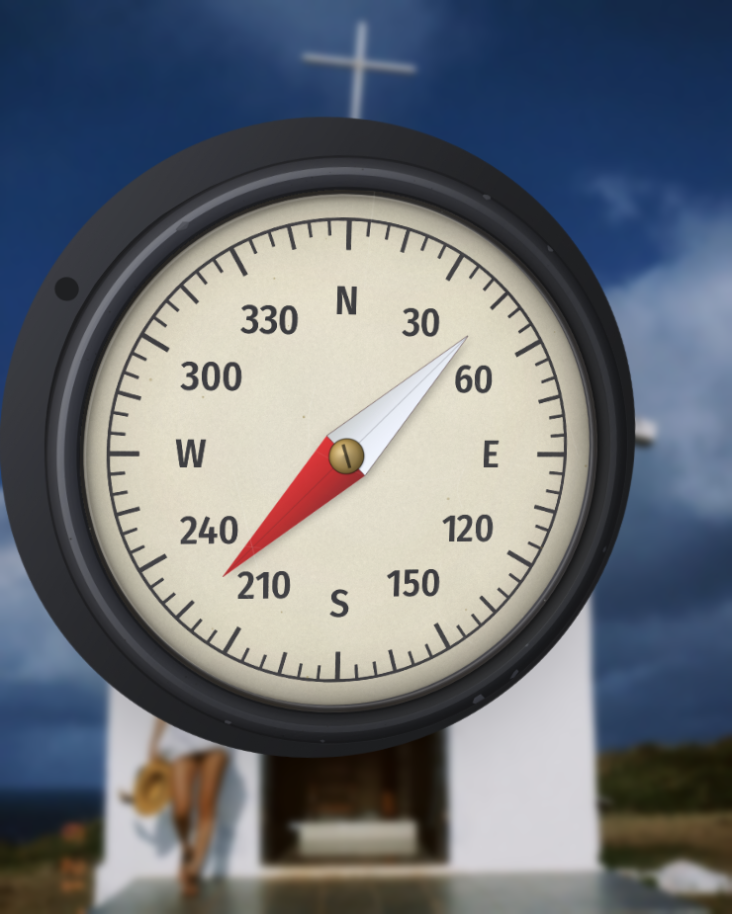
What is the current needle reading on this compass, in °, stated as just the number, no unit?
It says 225
